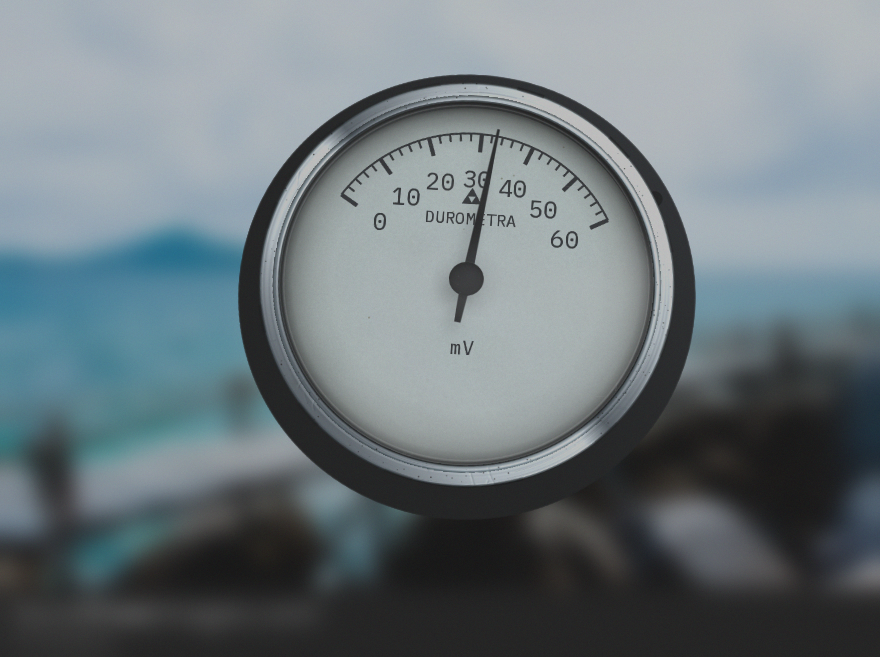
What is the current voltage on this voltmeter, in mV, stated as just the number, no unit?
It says 33
